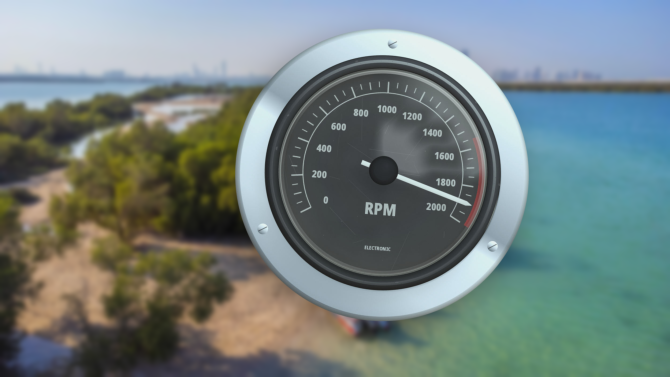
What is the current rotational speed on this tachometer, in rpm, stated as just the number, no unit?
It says 1900
